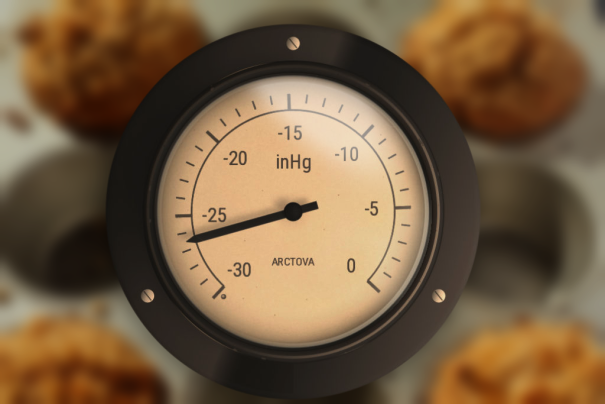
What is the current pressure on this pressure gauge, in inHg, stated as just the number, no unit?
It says -26.5
